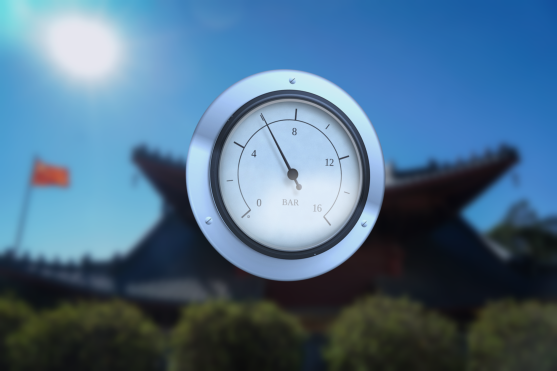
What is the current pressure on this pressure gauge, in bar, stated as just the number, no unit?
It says 6
